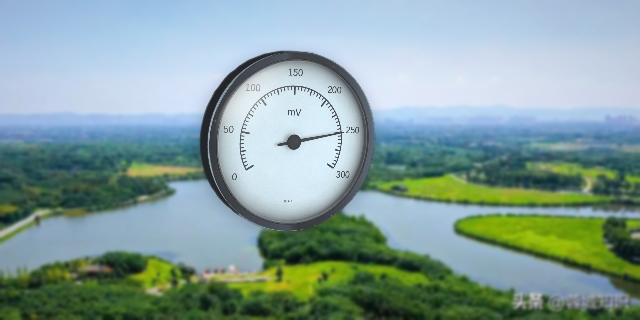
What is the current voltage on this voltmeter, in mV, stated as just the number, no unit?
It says 250
